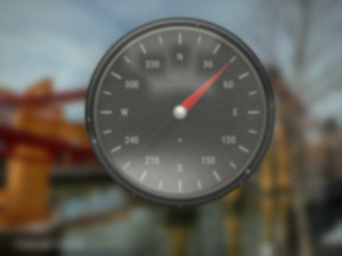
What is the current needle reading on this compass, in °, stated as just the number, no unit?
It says 45
